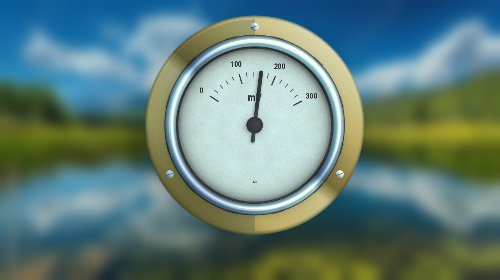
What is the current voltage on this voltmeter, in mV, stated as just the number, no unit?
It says 160
